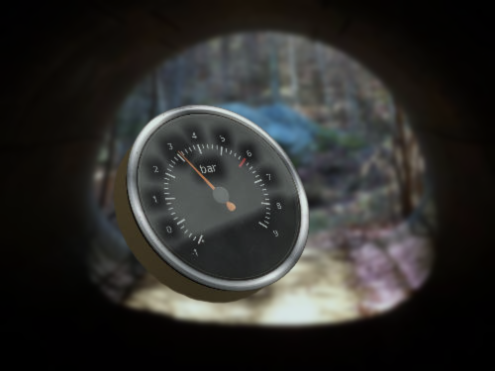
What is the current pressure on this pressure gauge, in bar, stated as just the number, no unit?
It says 3
